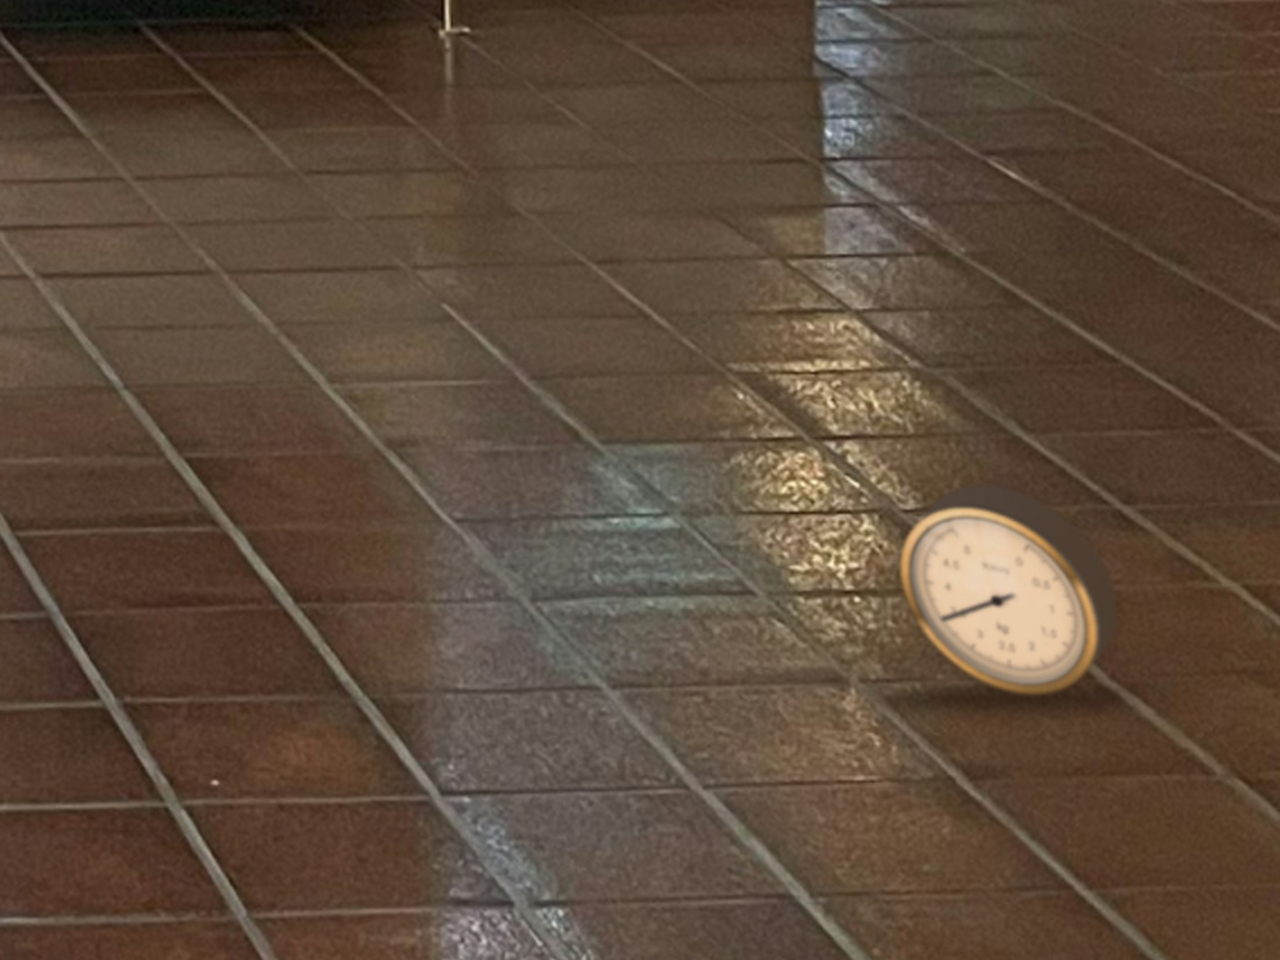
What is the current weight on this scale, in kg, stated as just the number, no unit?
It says 3.5
